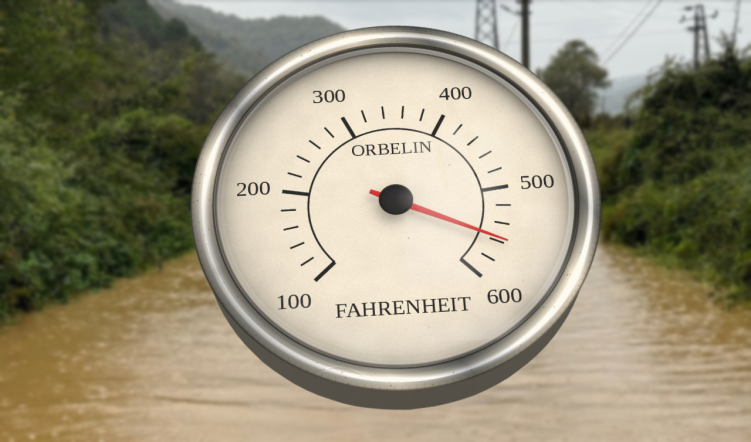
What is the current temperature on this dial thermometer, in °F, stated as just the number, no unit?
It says 560
